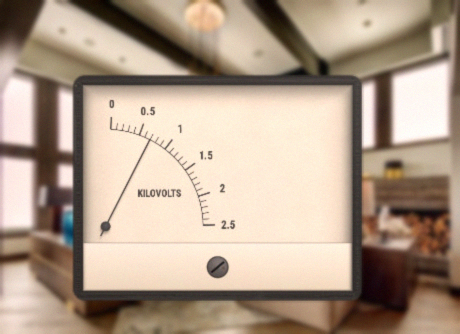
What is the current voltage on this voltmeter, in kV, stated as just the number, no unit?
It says 0.7
